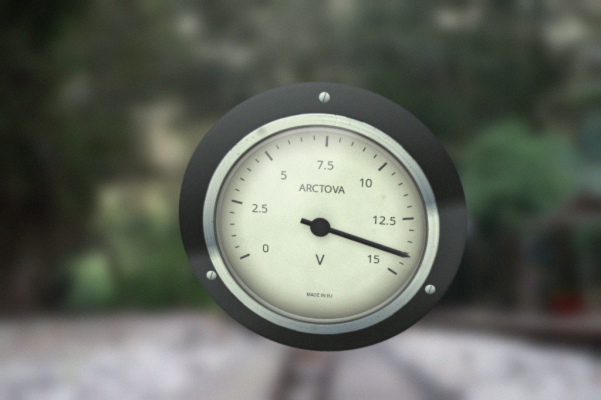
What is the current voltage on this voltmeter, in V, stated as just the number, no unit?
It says 14
